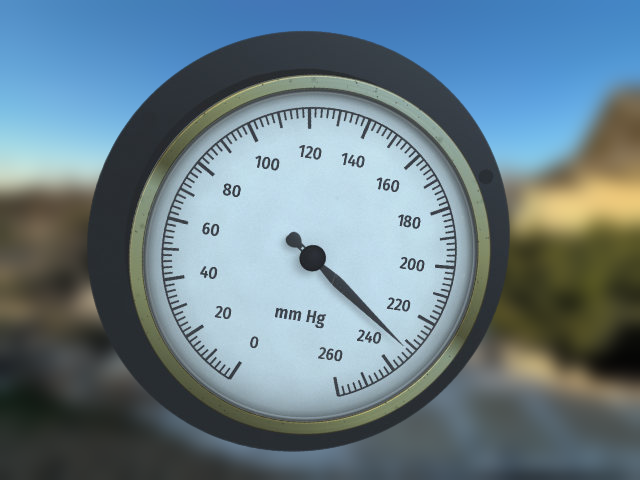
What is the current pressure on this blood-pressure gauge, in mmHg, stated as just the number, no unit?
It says 232
